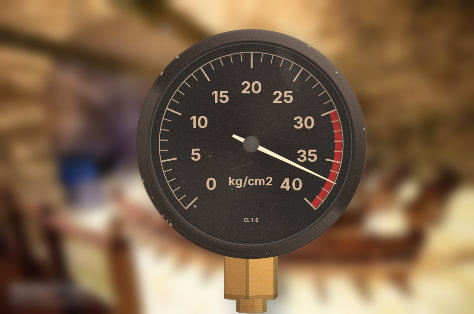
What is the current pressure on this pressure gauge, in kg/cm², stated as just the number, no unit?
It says 37
